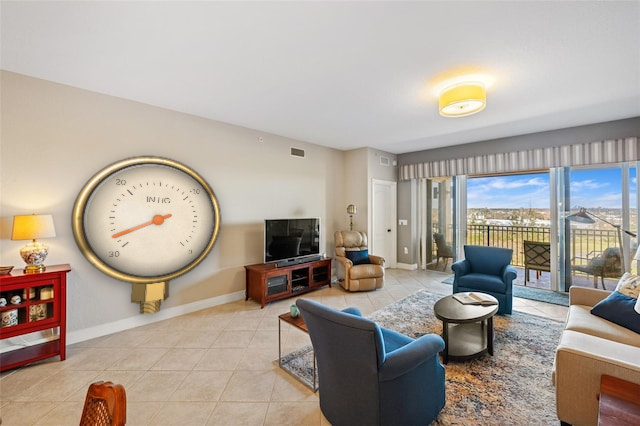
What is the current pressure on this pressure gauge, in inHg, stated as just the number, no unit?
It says -28
